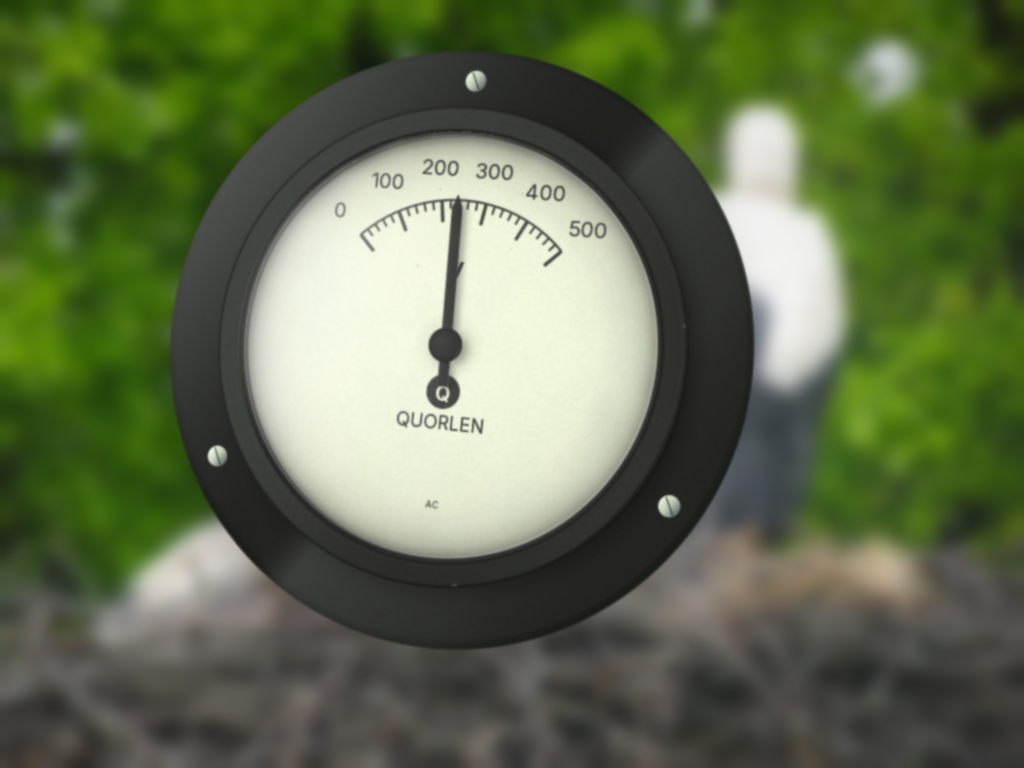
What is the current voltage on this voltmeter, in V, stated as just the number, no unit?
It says 240
